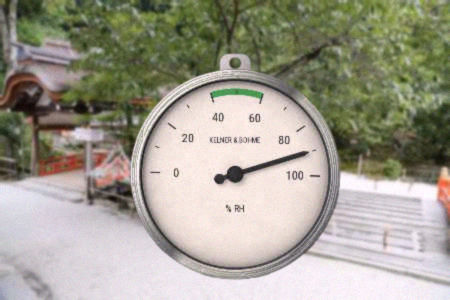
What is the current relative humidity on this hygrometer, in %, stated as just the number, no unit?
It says 90
